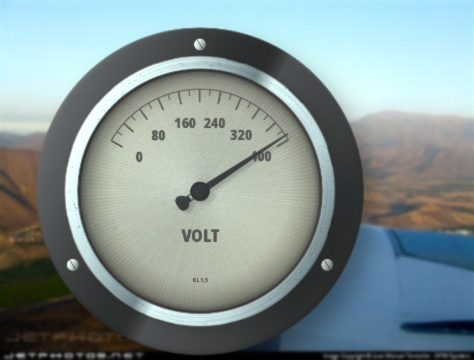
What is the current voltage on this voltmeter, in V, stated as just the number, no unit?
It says 390
